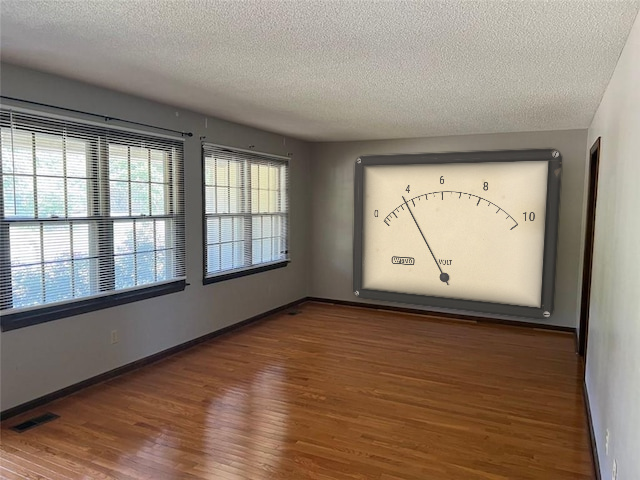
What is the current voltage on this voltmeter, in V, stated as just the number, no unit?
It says 3.5
